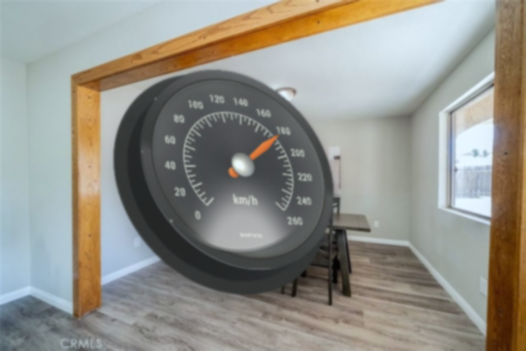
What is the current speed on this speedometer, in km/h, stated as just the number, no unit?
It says 180
